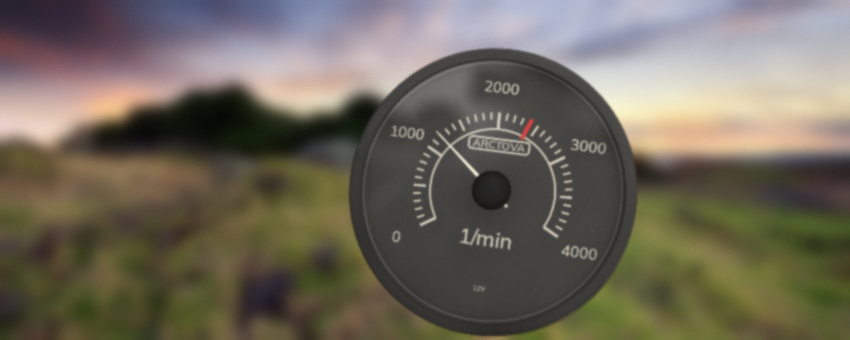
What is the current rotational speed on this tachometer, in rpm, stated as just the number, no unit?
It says 1200
